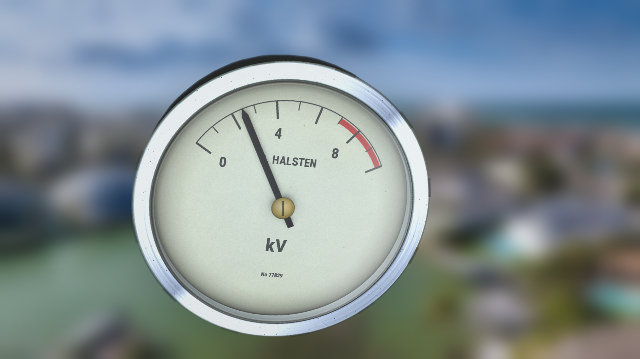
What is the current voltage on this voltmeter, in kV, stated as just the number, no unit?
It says 2.5
